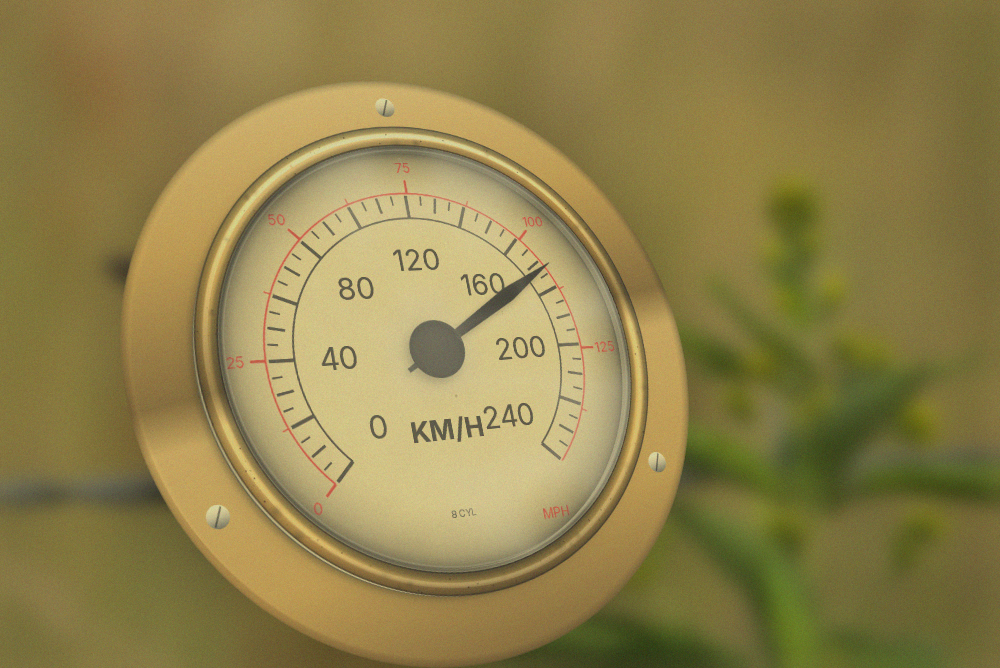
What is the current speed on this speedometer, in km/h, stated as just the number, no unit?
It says 172.5
